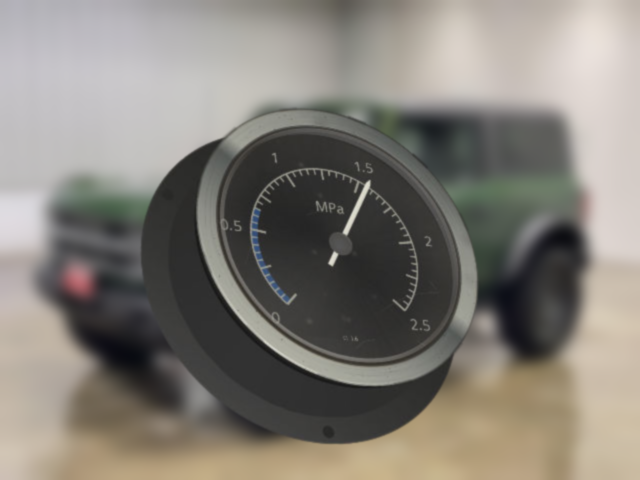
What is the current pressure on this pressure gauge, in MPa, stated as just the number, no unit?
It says 1.55
